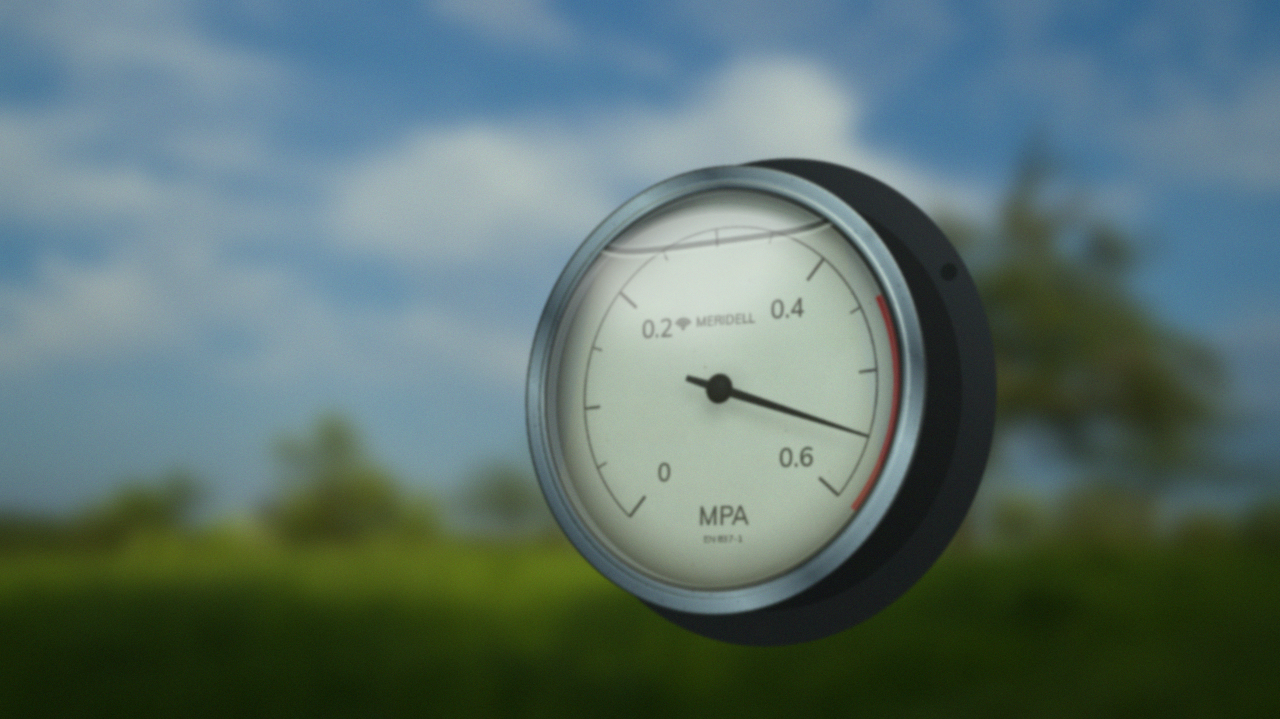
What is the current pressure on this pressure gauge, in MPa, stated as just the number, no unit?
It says 0.55
